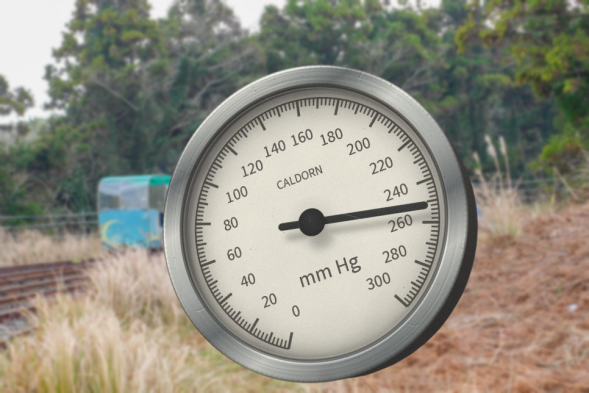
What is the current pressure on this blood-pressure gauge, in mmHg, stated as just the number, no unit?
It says 252
